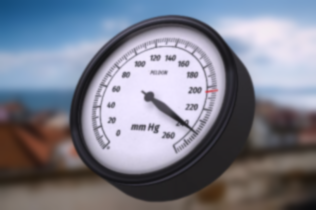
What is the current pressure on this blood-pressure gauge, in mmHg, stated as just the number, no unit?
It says 240
